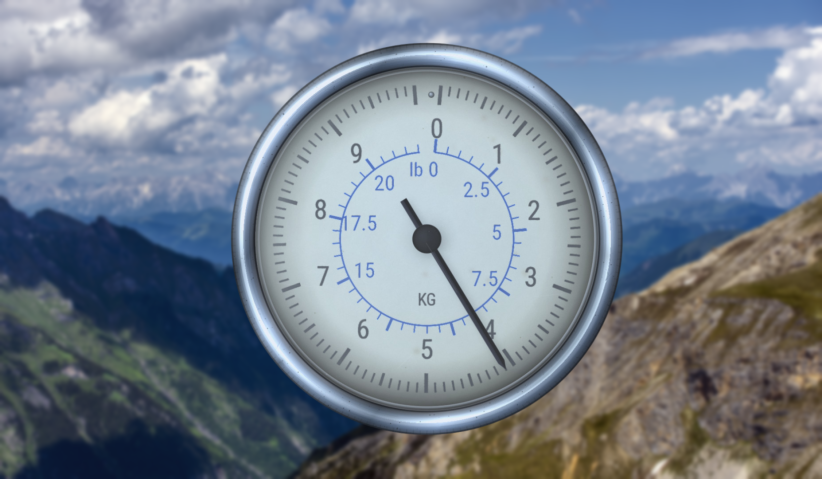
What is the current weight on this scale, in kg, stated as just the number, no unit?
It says 4.1
